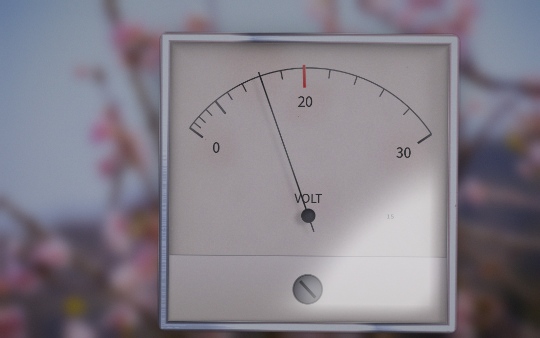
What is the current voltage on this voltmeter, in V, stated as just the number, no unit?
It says 16
